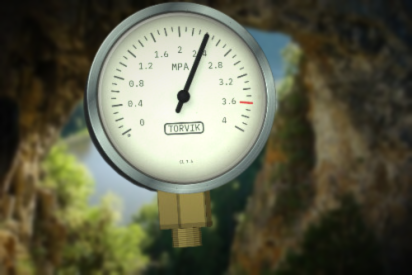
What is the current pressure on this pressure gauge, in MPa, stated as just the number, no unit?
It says 2.4
